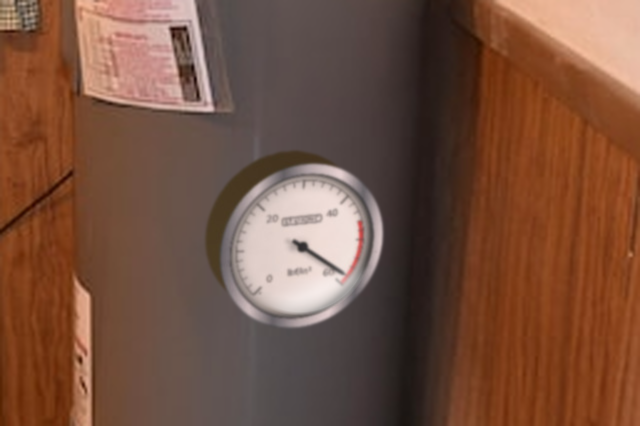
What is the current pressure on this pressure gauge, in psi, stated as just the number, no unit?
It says 58
